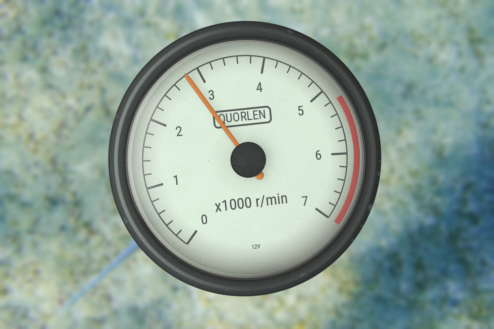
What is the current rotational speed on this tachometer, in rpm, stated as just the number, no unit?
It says 2800
